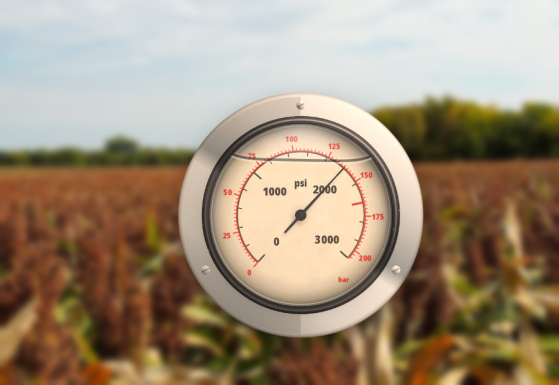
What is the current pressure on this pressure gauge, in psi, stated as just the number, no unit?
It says 2000
